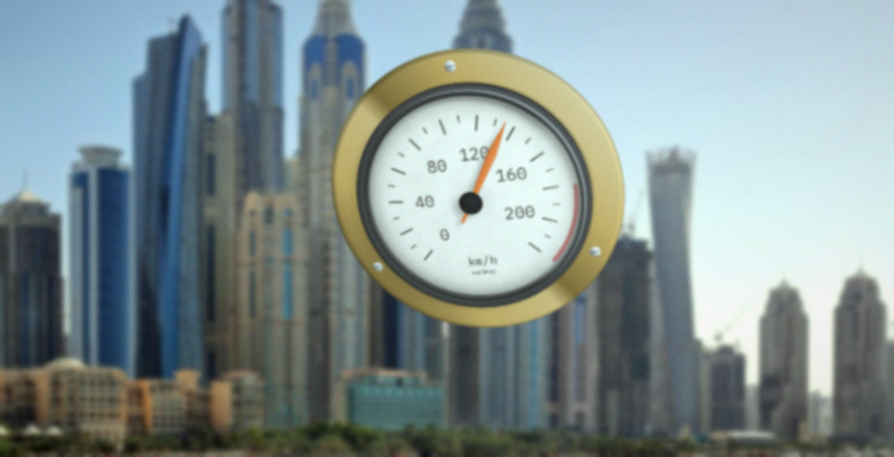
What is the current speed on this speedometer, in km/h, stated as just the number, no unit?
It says 135
